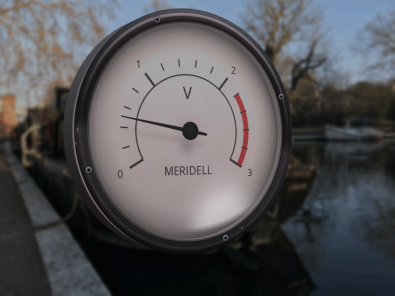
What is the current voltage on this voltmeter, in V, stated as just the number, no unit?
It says 0.5
